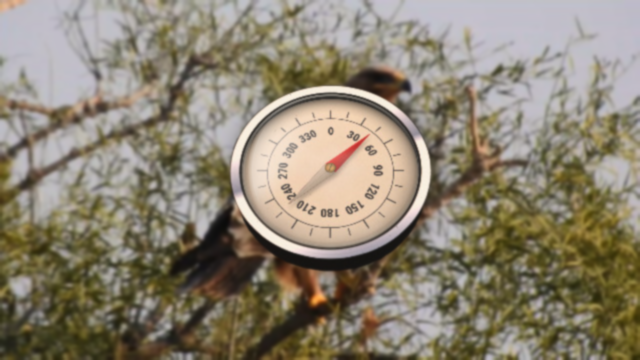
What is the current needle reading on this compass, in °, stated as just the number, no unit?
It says 45
